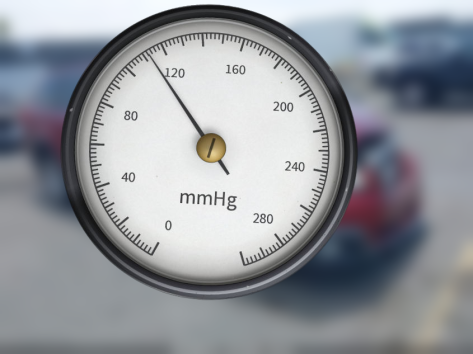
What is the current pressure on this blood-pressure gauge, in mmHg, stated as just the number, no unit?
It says 112
